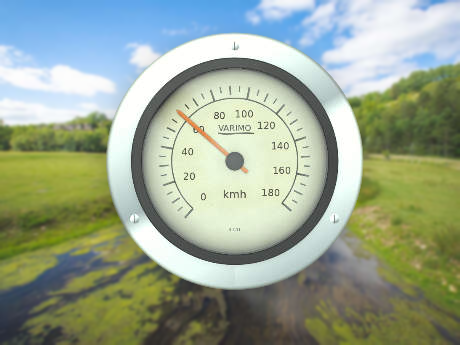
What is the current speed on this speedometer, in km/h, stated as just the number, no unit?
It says 60
